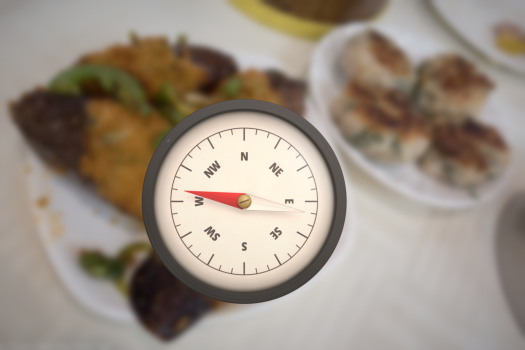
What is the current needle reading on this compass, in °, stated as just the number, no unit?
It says 280
